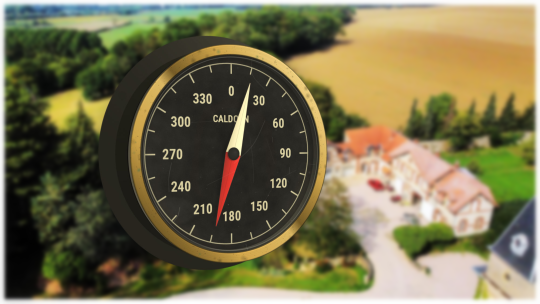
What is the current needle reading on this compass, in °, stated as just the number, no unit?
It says 195
